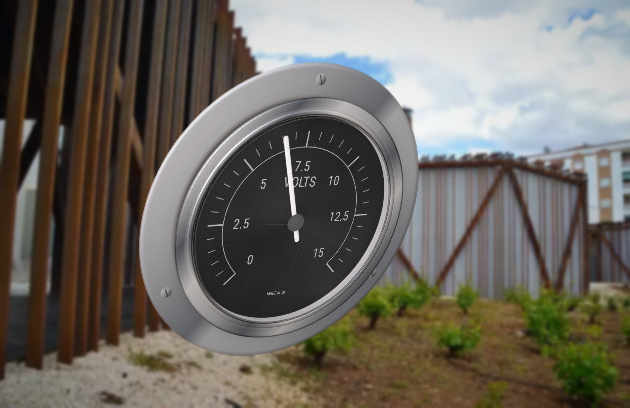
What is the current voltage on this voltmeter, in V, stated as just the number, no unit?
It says 6.5
